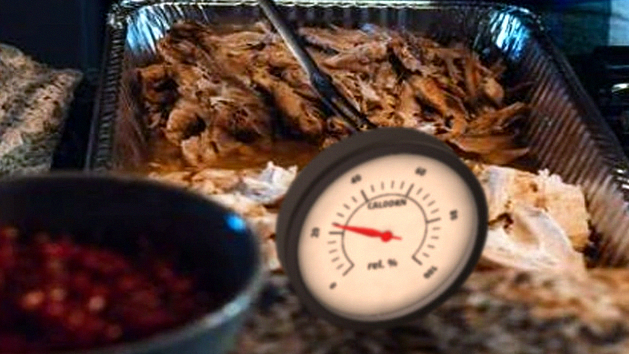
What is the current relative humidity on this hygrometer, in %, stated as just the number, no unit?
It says 24
